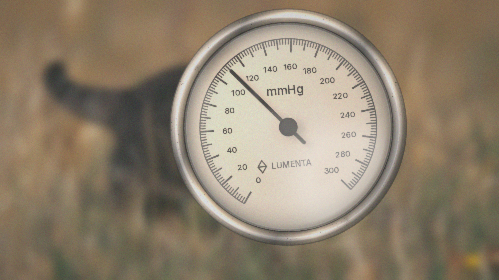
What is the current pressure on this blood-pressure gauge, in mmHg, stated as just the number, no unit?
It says 110
